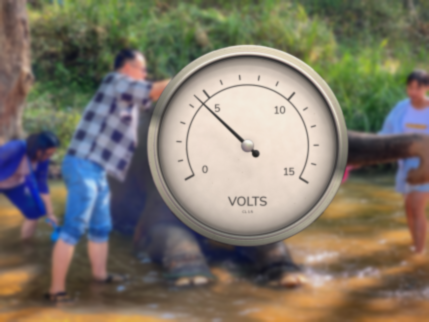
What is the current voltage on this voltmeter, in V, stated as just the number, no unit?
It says 4.5
